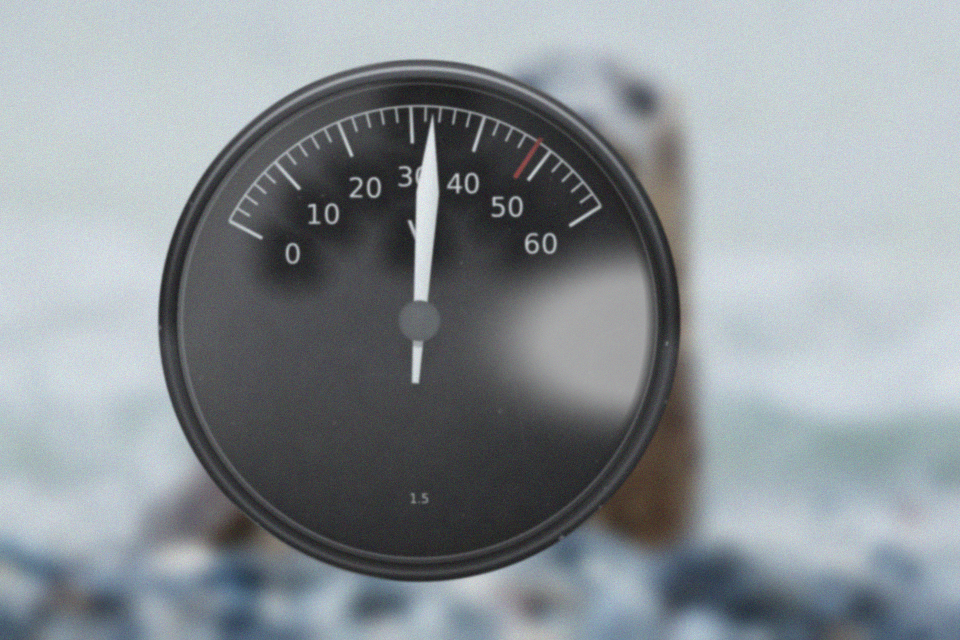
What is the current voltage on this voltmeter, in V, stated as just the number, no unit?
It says 33
